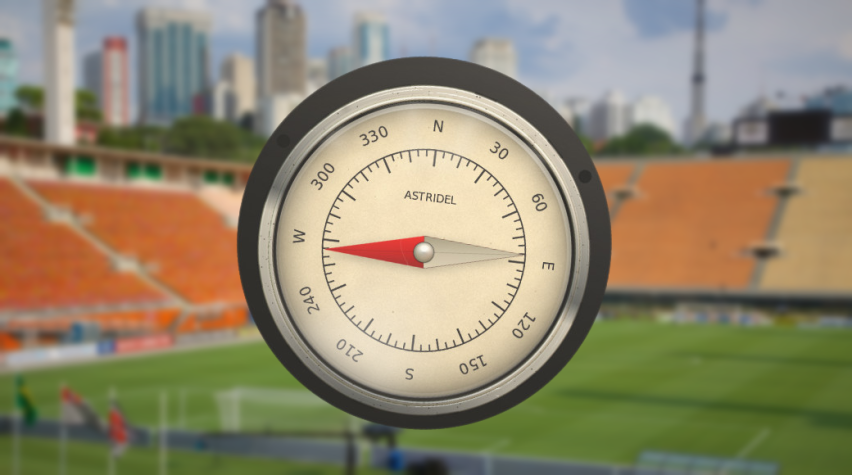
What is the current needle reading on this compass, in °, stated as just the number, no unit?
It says 265
